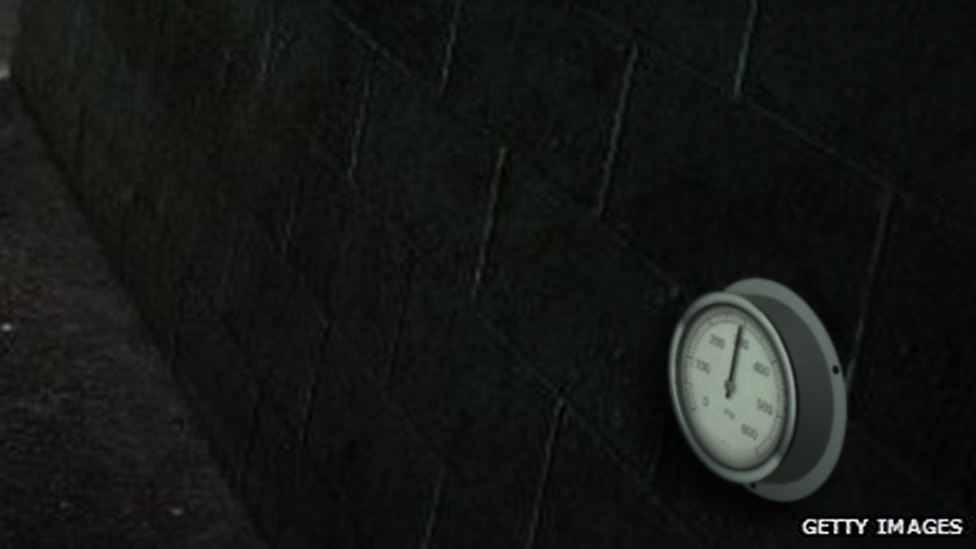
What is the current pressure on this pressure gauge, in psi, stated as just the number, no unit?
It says 300
